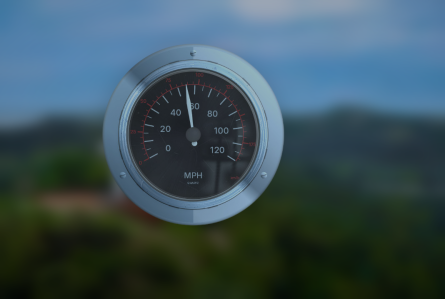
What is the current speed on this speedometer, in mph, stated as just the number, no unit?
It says 55
